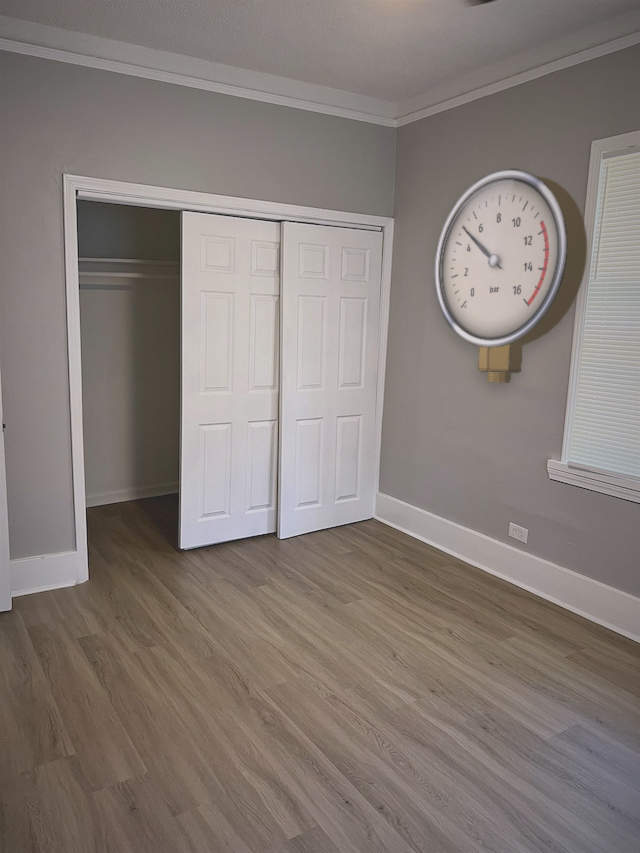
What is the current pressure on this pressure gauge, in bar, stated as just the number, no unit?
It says 5
